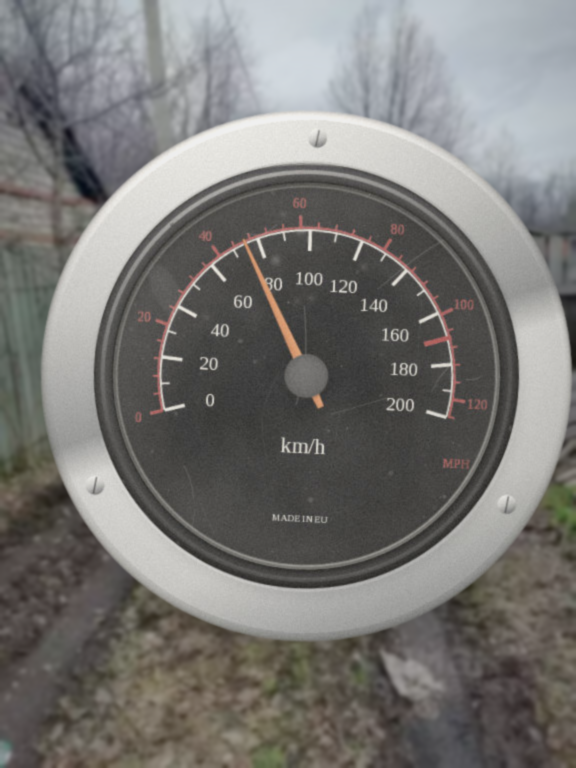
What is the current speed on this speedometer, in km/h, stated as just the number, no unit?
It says 75
